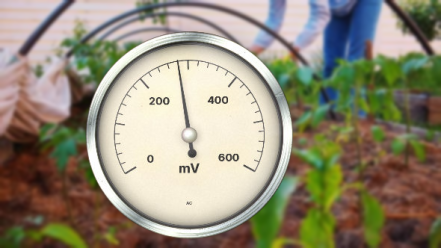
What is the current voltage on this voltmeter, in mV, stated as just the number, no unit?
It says 280
